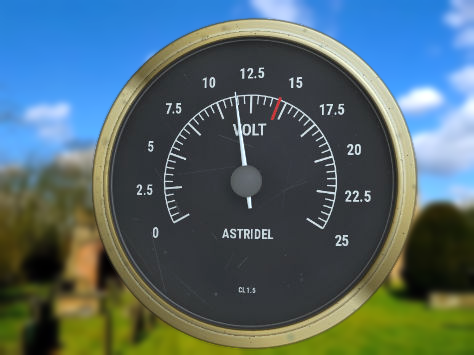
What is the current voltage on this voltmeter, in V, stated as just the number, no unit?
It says 11.5
